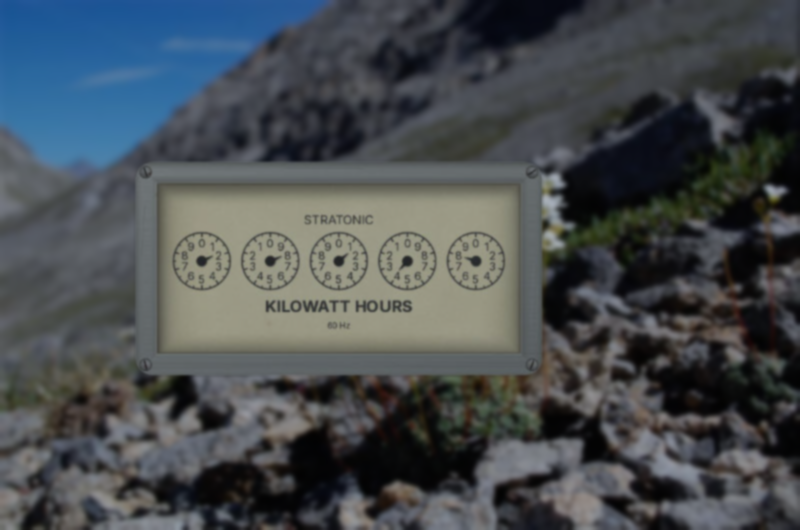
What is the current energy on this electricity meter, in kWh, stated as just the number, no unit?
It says 18138
